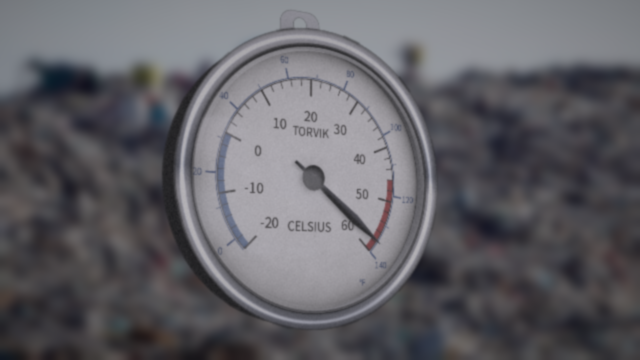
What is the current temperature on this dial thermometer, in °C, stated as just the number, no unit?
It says 58
